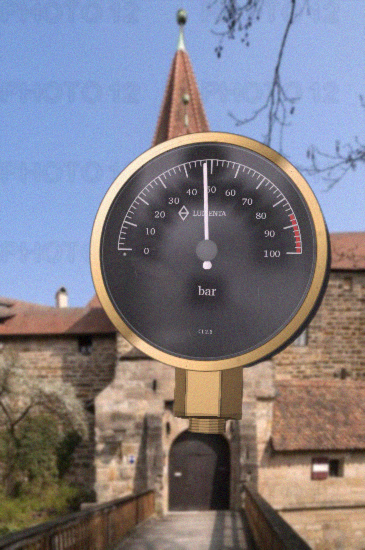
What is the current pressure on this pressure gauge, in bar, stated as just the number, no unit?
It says 48
